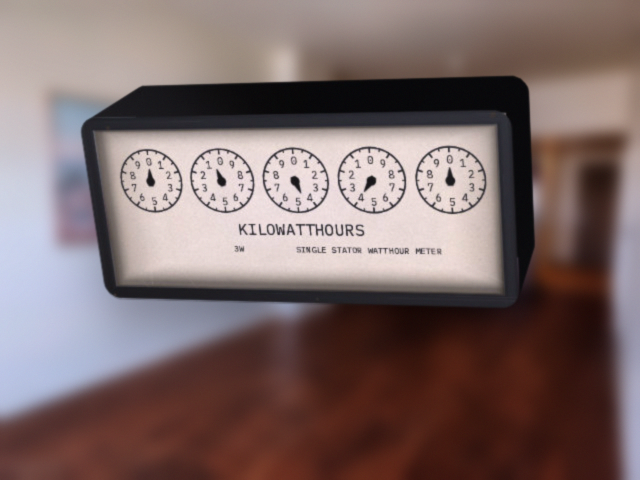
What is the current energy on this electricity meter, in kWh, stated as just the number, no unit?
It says 440
